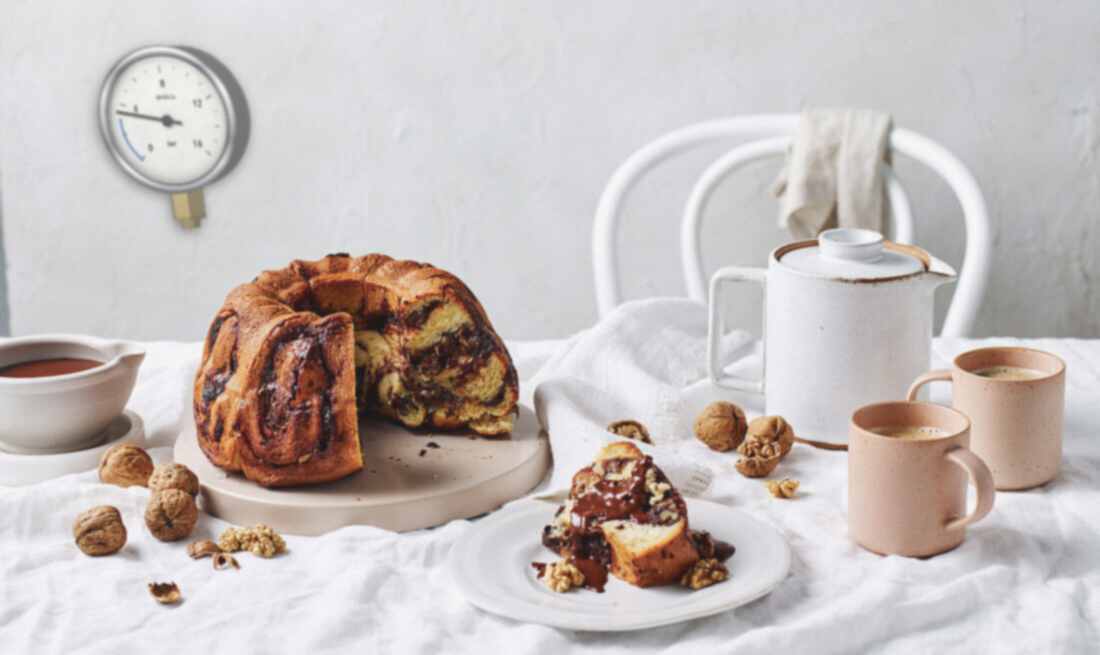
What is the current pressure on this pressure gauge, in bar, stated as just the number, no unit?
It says 3.5
